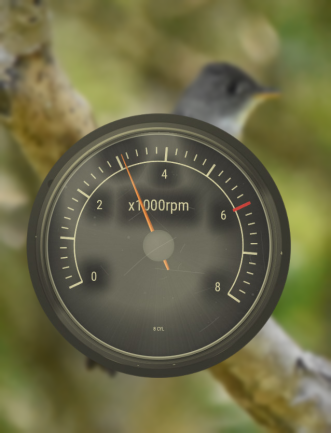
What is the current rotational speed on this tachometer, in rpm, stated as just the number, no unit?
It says 3100
